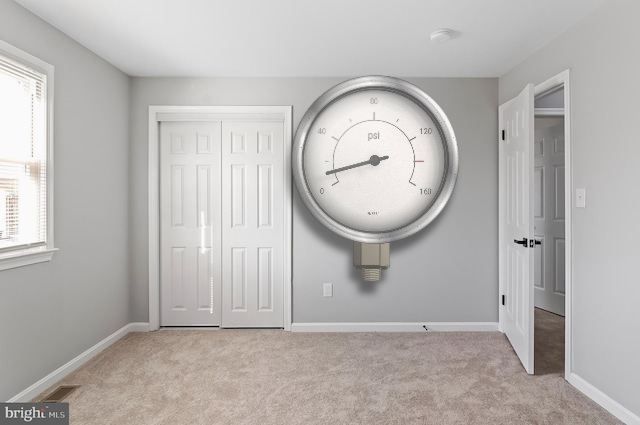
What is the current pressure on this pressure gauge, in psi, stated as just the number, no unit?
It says 10
